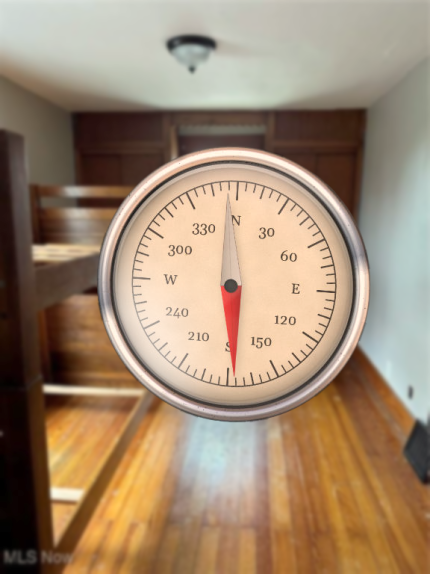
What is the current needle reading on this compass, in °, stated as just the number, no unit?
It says 175
